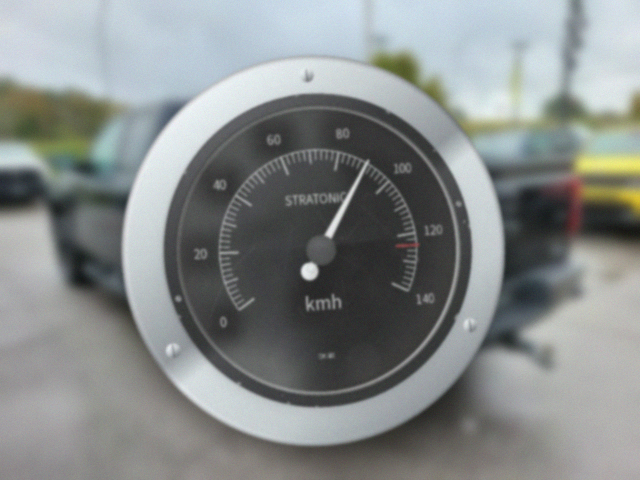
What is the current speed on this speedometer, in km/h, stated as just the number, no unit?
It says 90
